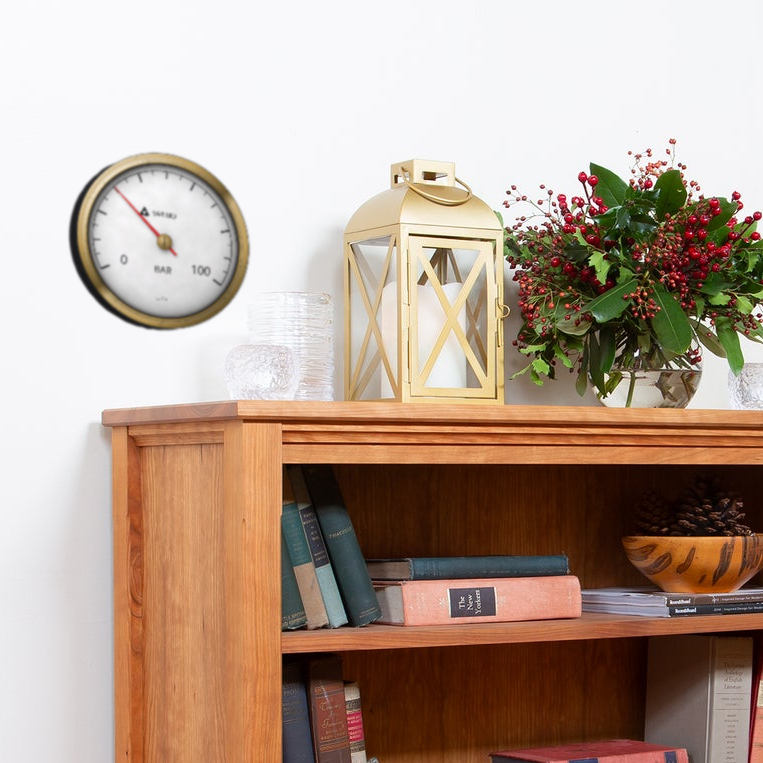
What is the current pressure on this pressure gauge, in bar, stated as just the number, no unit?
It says 30
